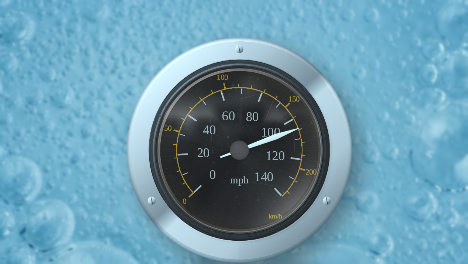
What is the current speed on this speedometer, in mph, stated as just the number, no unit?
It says 105
